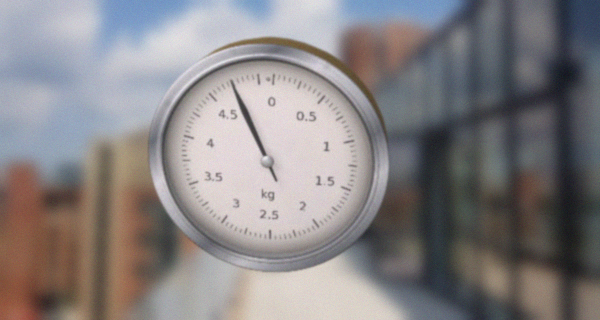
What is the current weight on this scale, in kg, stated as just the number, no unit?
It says 4.75
